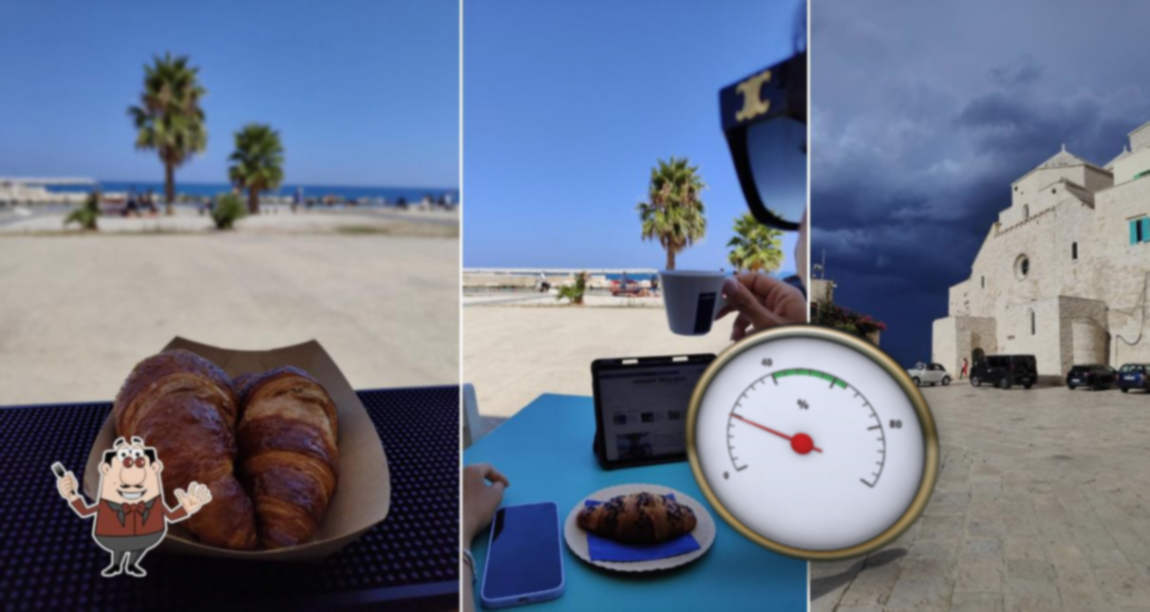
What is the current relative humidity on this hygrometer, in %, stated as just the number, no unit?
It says 20
